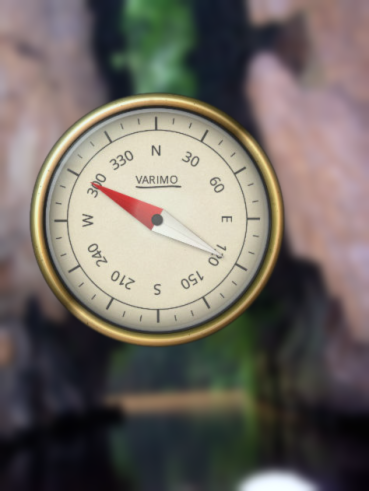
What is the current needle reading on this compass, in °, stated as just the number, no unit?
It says 300
